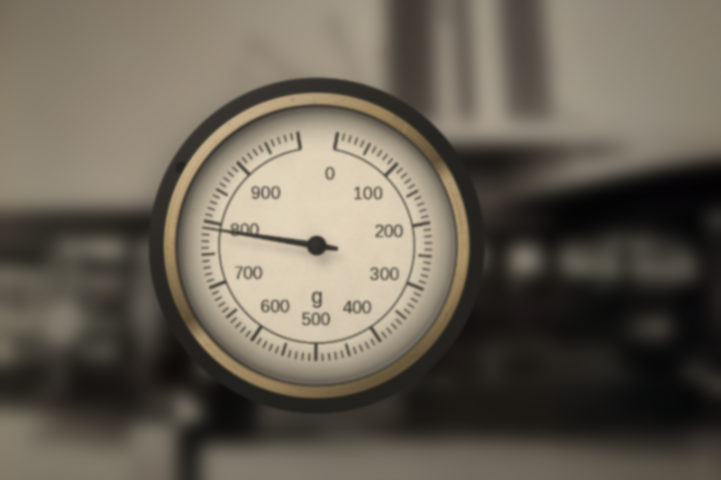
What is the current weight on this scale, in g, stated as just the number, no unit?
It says 790
